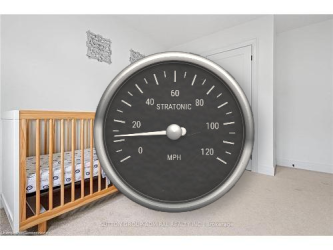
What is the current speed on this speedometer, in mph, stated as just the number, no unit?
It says 12.5
